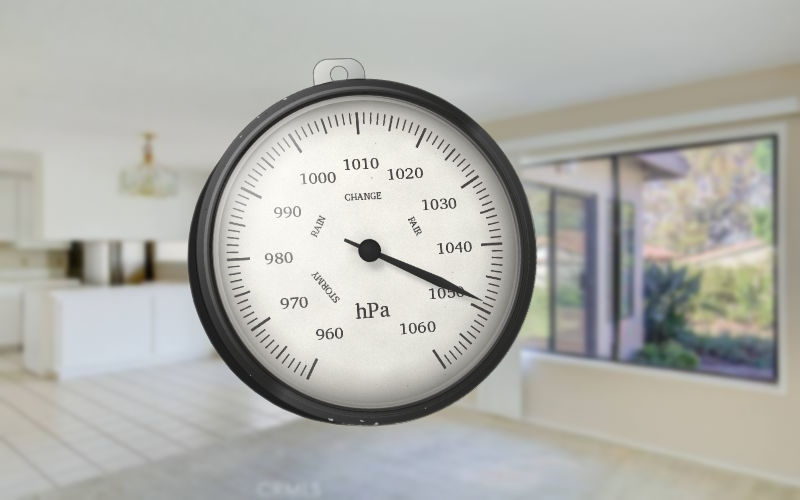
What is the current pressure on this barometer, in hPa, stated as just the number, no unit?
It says 1049
